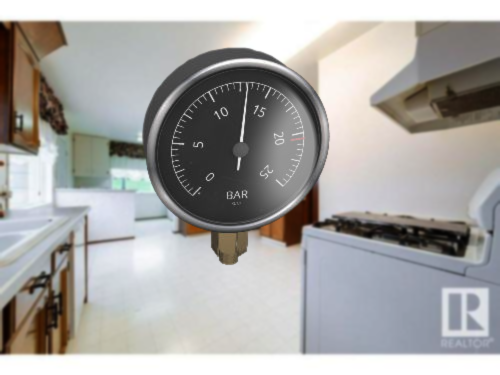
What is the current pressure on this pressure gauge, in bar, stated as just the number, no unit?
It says 13
